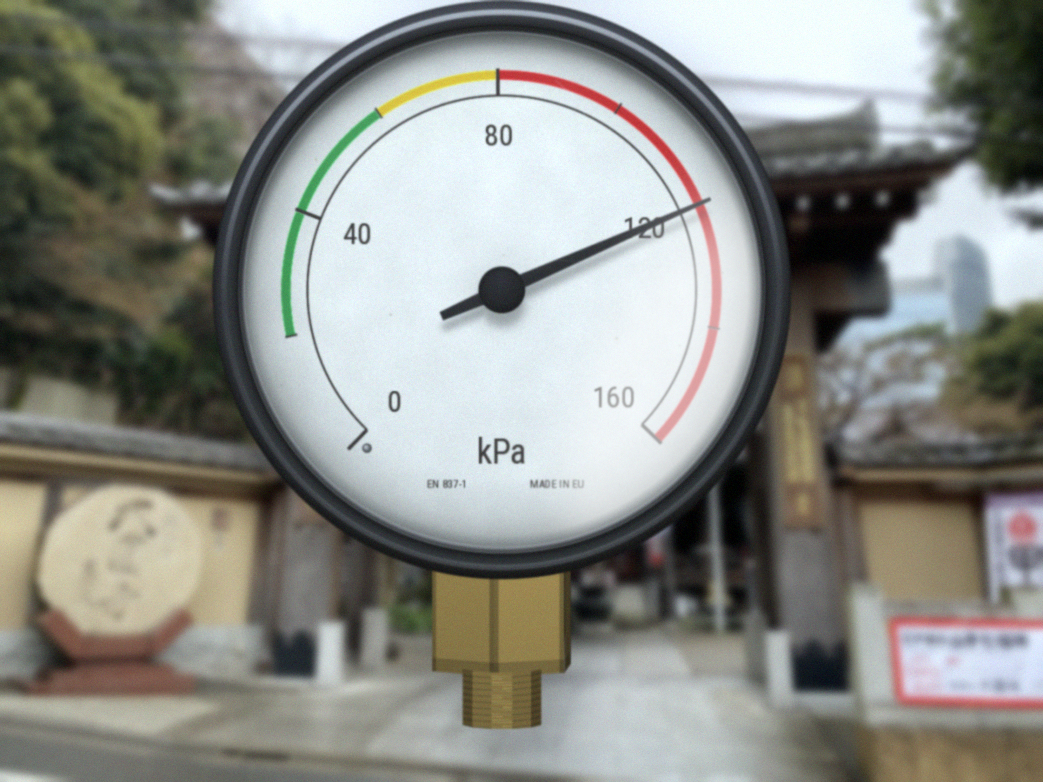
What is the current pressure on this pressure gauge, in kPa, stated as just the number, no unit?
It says 120
